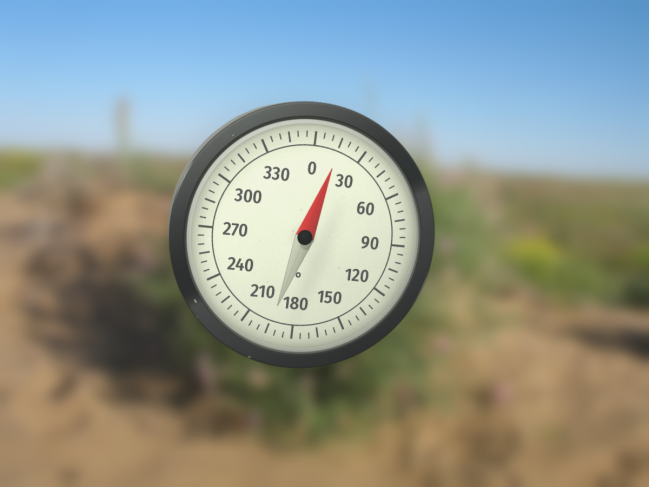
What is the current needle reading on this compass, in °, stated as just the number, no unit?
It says 15
